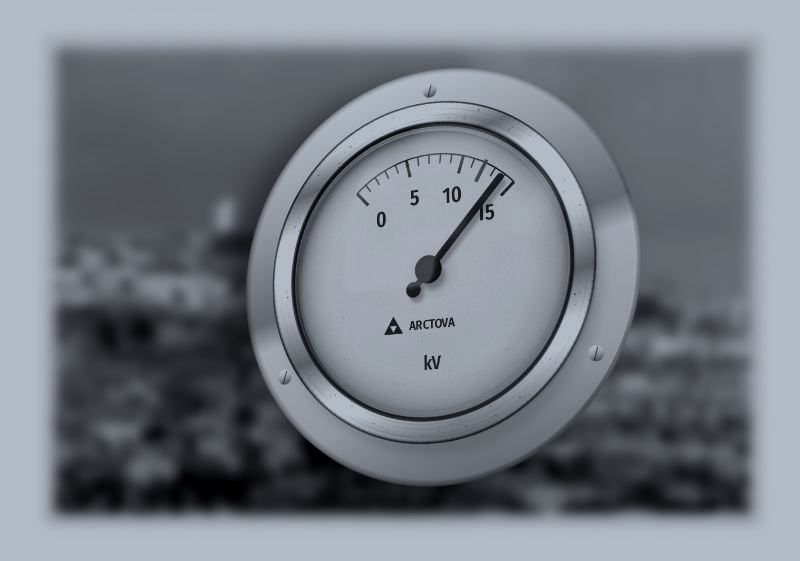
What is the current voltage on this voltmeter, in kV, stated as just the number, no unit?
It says 14
